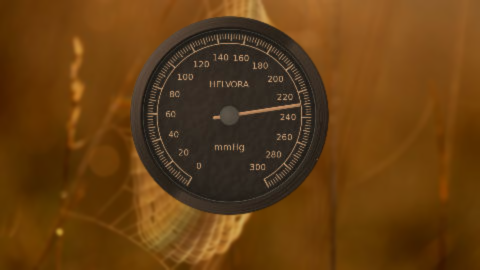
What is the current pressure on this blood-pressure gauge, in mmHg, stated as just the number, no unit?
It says 230
